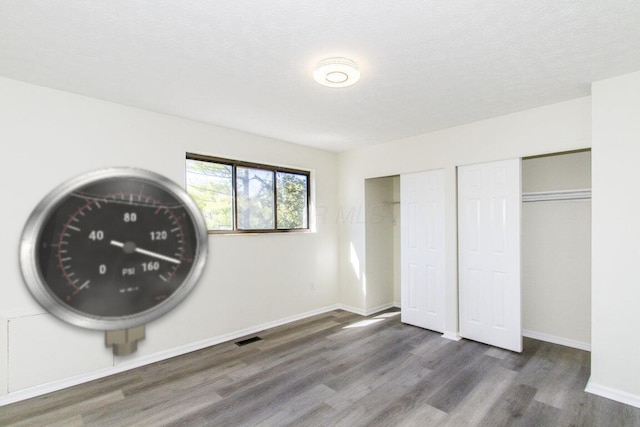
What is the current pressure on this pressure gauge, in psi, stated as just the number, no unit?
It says 145
